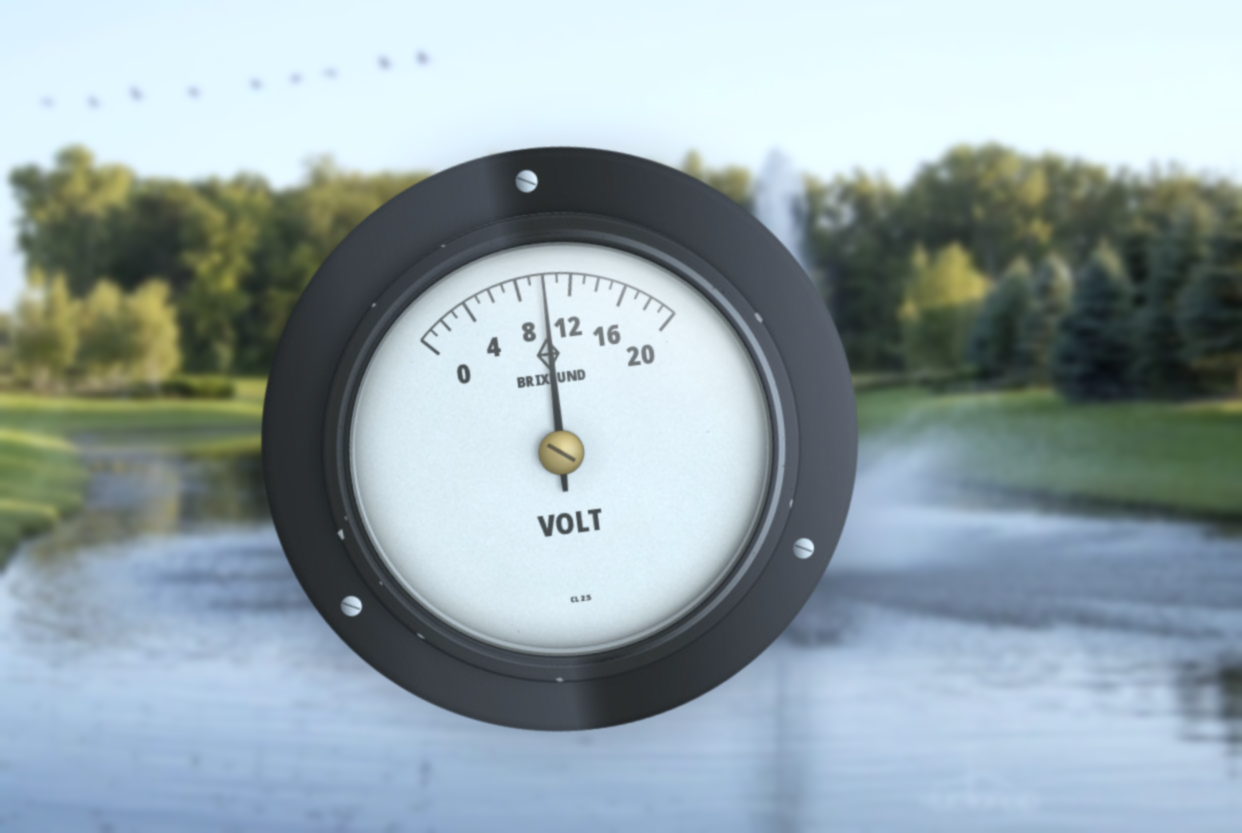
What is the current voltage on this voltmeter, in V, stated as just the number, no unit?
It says 10
